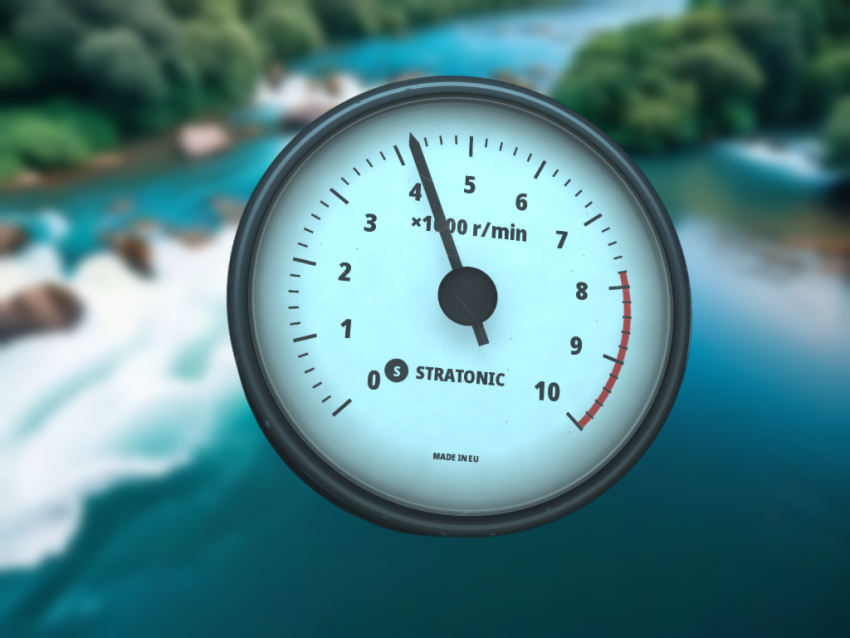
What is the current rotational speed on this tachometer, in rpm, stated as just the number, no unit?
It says 4200
